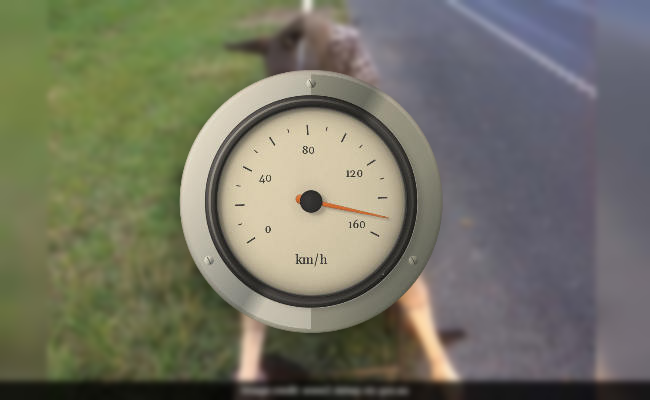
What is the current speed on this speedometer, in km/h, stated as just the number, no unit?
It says 150
